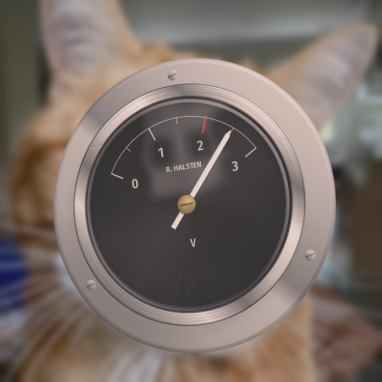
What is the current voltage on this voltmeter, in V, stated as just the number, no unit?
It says 2.5
